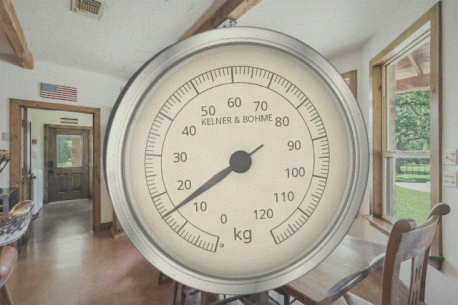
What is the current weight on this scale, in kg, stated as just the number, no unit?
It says 15
